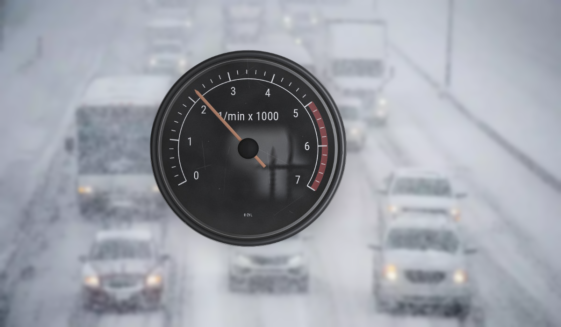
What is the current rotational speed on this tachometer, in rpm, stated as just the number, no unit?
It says 2200
